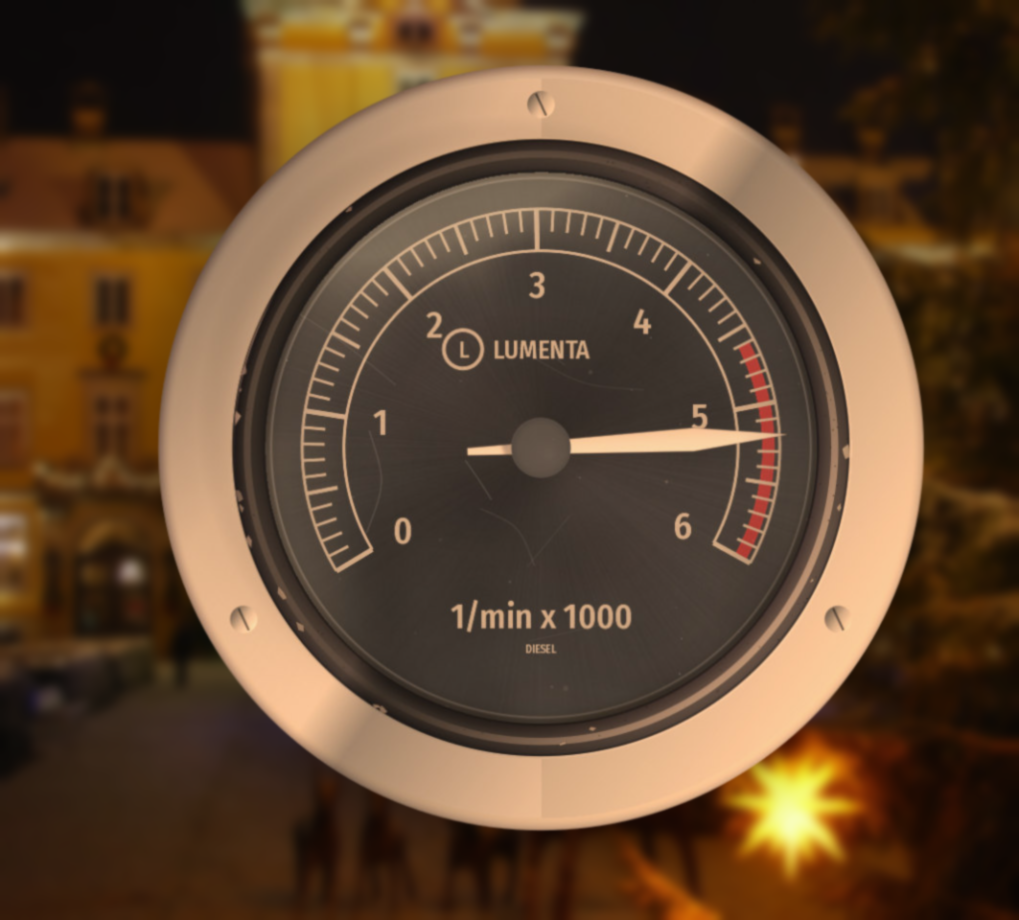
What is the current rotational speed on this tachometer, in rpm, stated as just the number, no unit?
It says 5200
